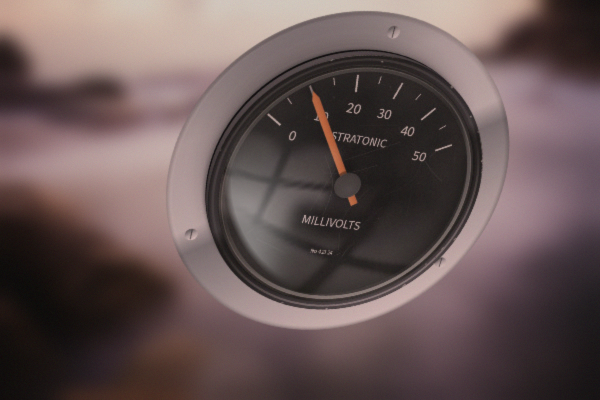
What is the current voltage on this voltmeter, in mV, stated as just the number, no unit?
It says 10
